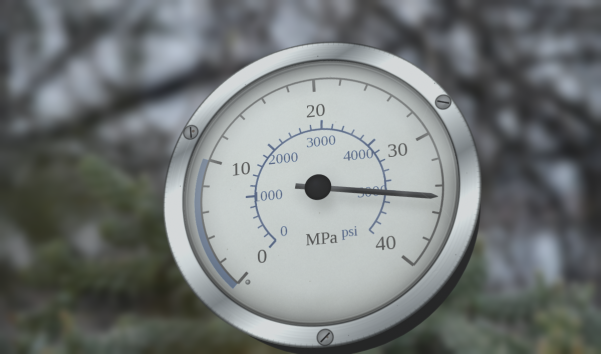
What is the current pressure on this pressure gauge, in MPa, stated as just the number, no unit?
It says 35
